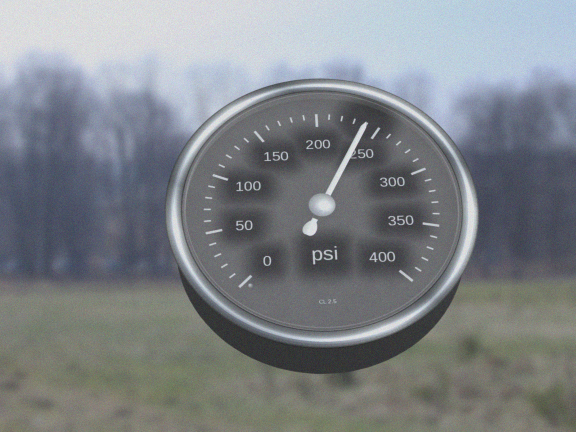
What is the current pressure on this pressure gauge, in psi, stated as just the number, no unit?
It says 240
